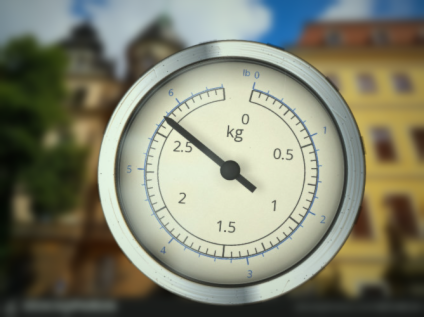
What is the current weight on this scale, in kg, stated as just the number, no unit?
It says 2.6
